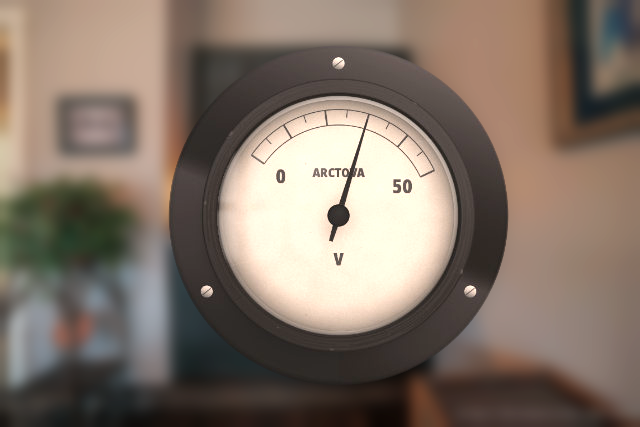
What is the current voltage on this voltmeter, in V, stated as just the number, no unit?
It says 30
